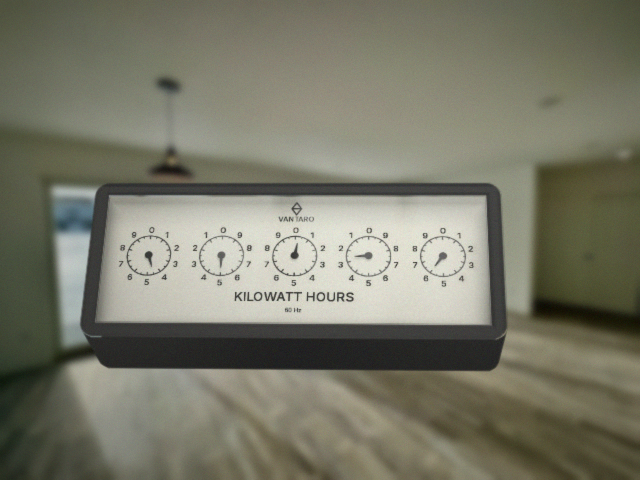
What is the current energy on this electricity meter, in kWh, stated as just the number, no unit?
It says 45026
